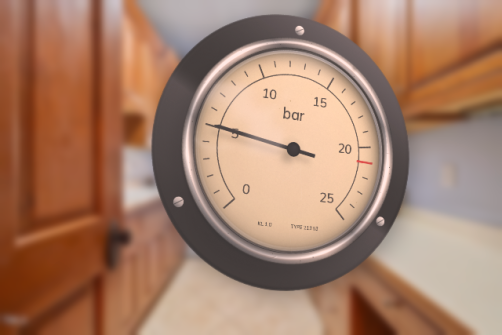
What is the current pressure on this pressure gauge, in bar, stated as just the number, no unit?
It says 5
